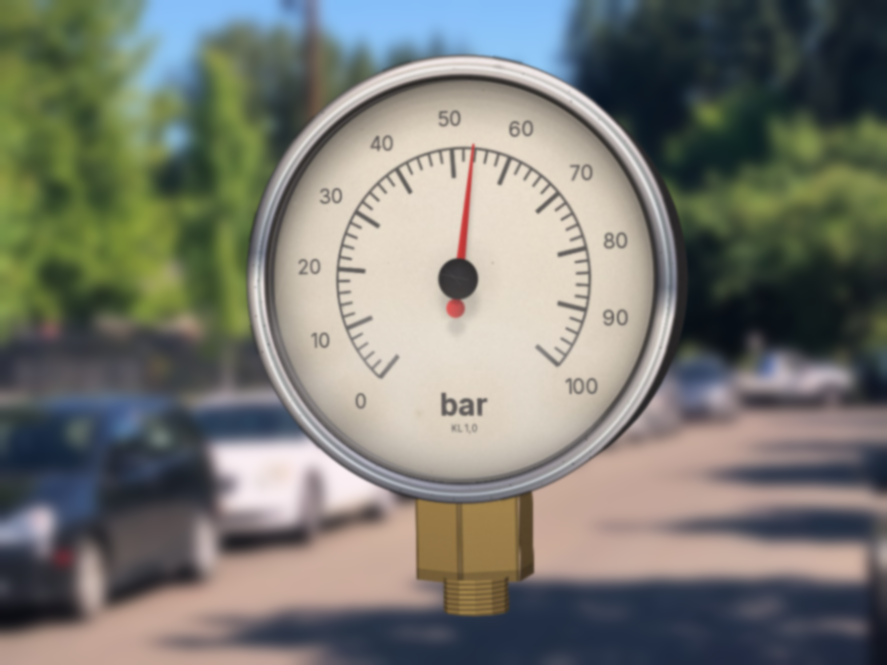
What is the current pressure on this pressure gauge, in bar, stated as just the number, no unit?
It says 54
